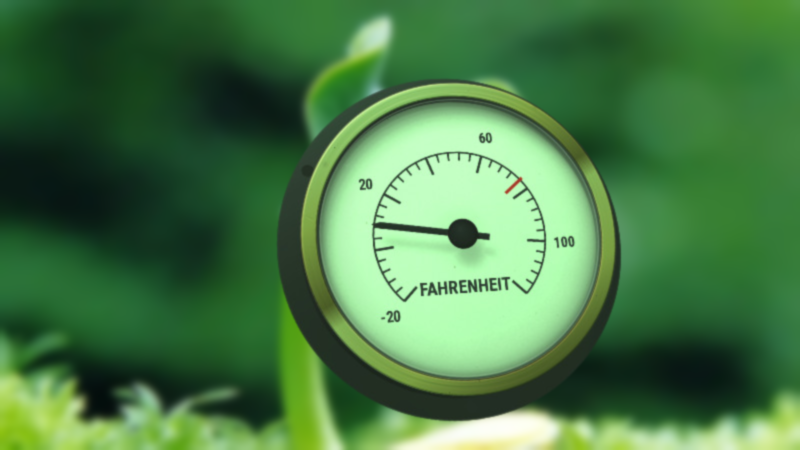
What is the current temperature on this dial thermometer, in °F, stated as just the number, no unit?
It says 8
